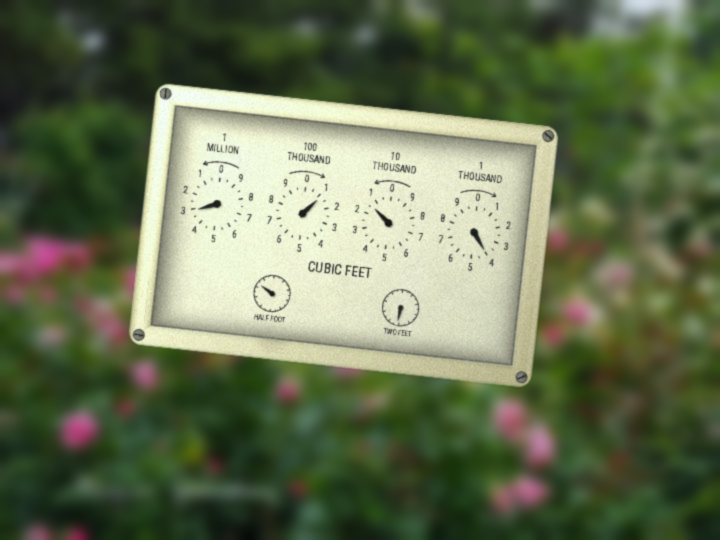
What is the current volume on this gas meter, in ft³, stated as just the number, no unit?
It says 311400
